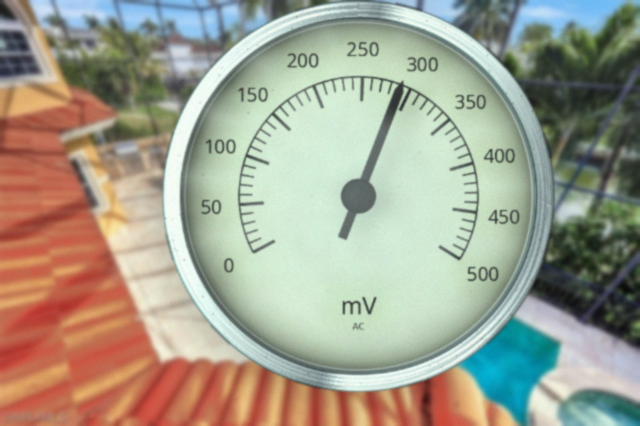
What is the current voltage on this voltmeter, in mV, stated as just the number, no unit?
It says 290
